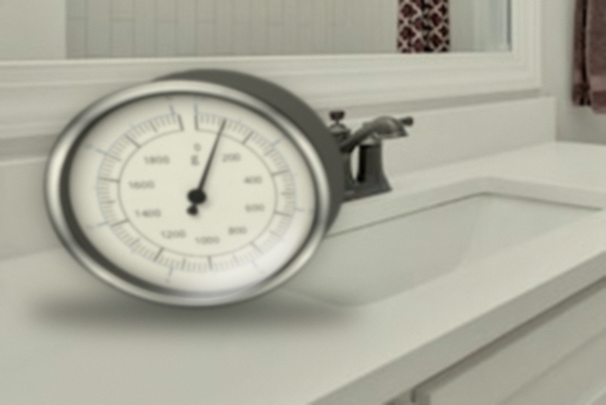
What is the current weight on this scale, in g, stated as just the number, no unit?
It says 100
